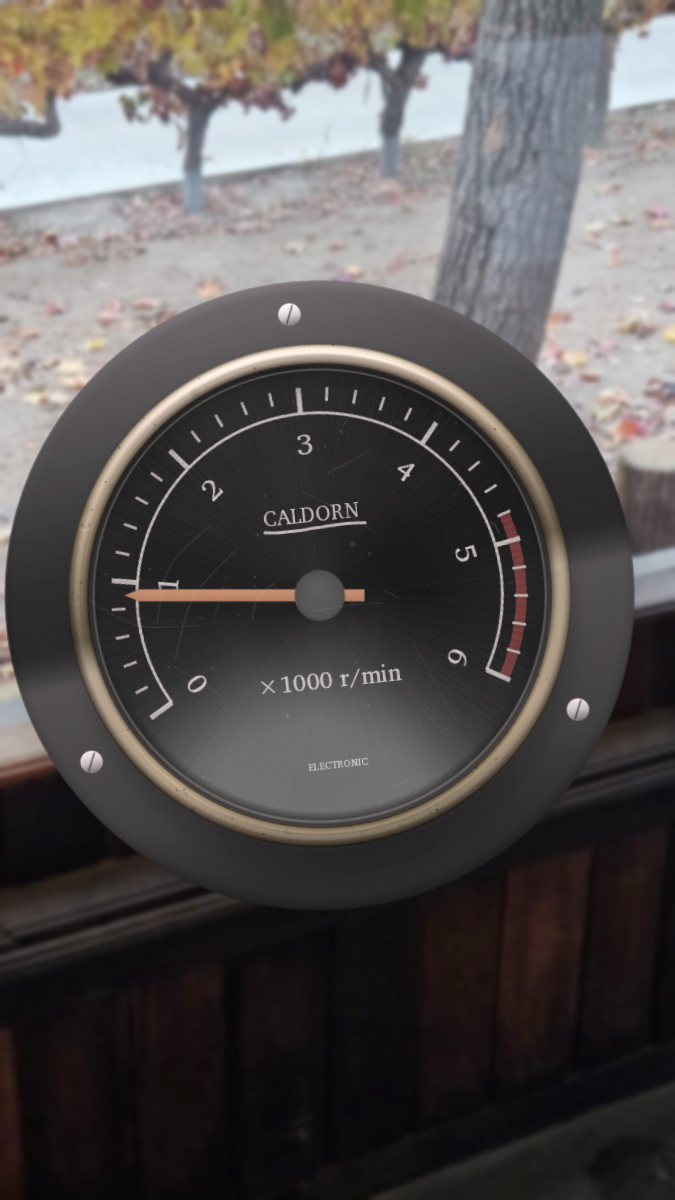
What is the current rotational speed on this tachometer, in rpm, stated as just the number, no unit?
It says 900
